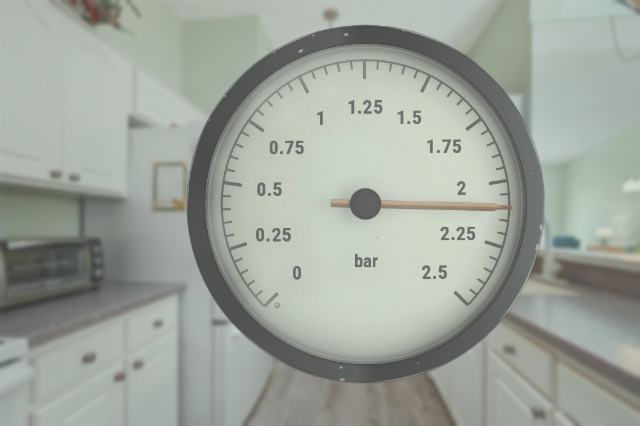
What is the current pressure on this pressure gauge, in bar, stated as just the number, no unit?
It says 2.1
